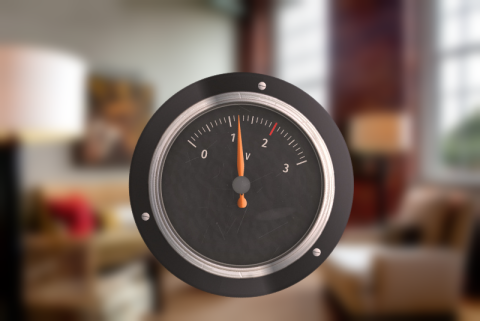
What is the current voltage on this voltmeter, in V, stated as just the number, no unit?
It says 1.2
